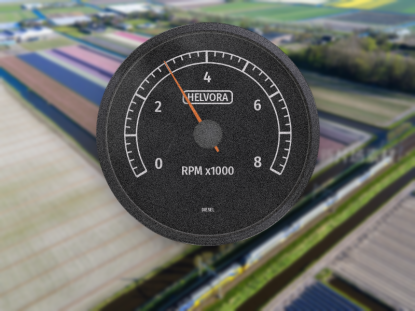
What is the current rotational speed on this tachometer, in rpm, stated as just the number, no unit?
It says 3000
